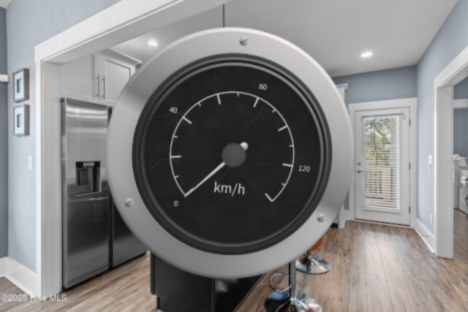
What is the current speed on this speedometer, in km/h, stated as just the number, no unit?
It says 0
